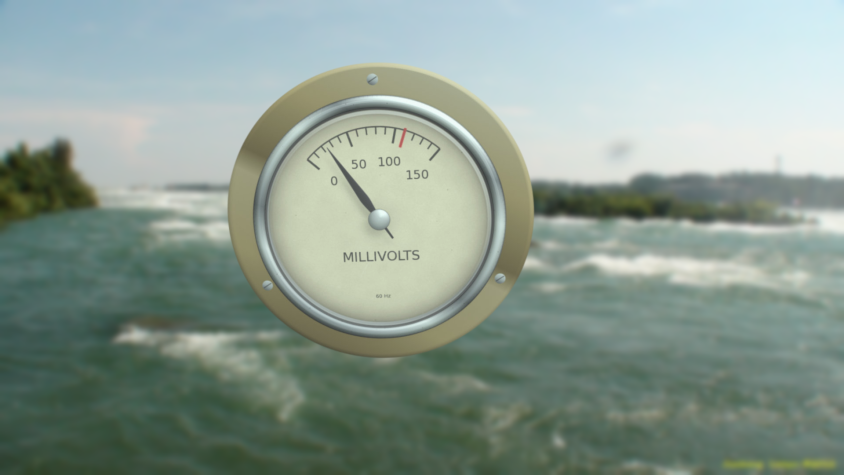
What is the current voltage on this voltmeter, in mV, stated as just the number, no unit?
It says 25
